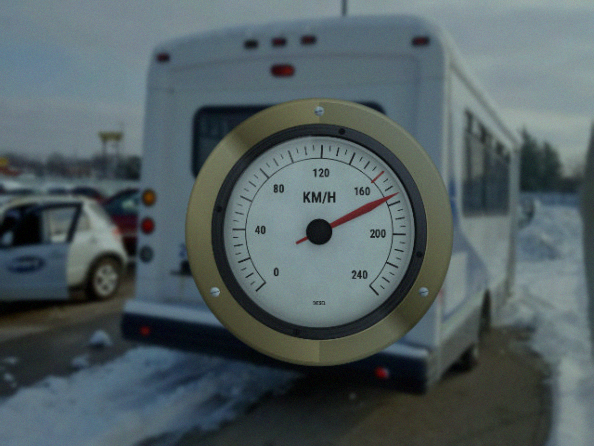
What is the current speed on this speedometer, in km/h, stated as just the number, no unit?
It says 175
